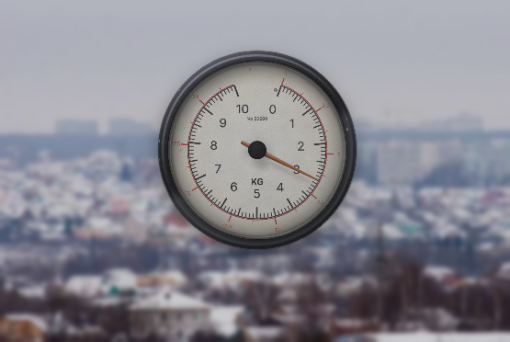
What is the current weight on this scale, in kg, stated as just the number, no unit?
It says 3
